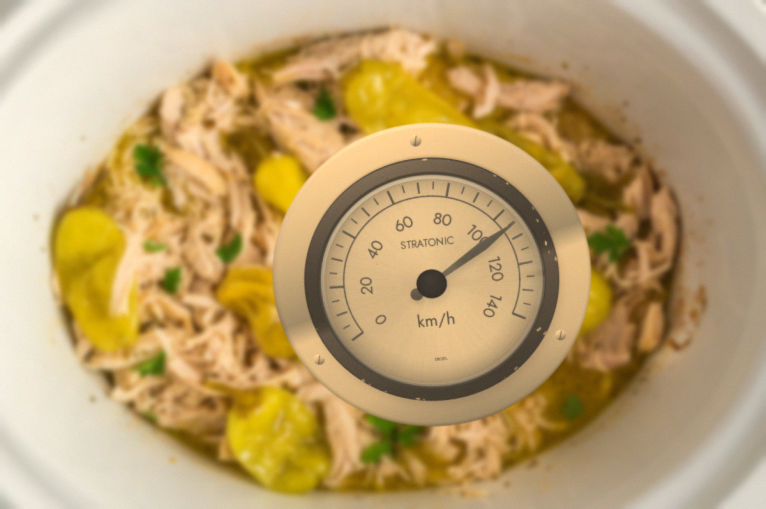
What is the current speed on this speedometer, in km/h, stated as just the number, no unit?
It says 105
